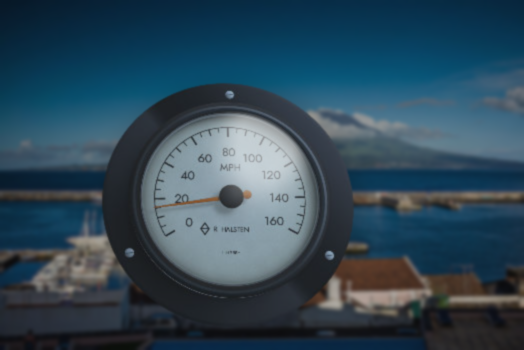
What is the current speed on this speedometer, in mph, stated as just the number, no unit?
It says 15
